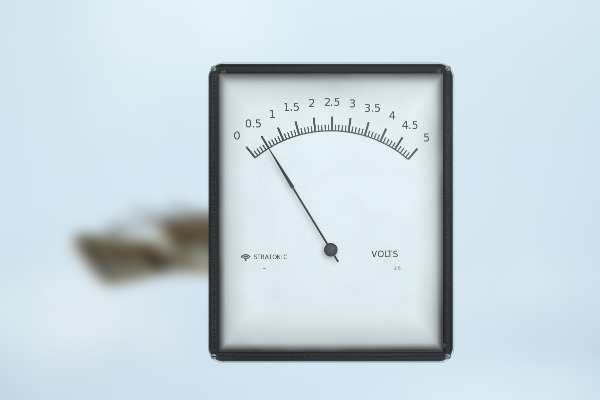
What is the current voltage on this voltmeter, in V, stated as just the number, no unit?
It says 0.5
